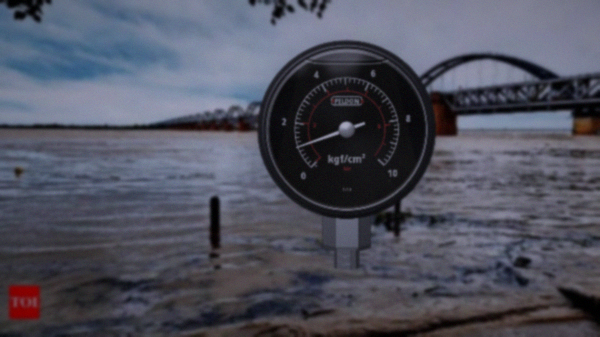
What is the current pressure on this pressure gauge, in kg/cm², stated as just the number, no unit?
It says 1
